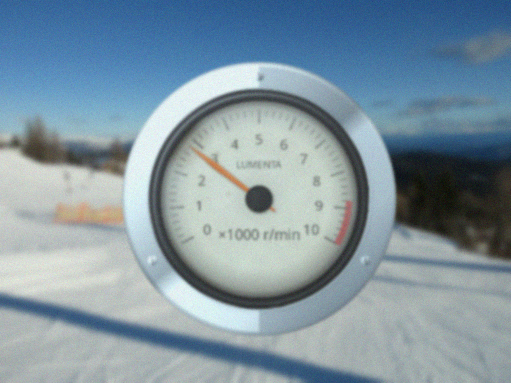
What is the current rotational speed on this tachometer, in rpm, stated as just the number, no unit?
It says 2800
